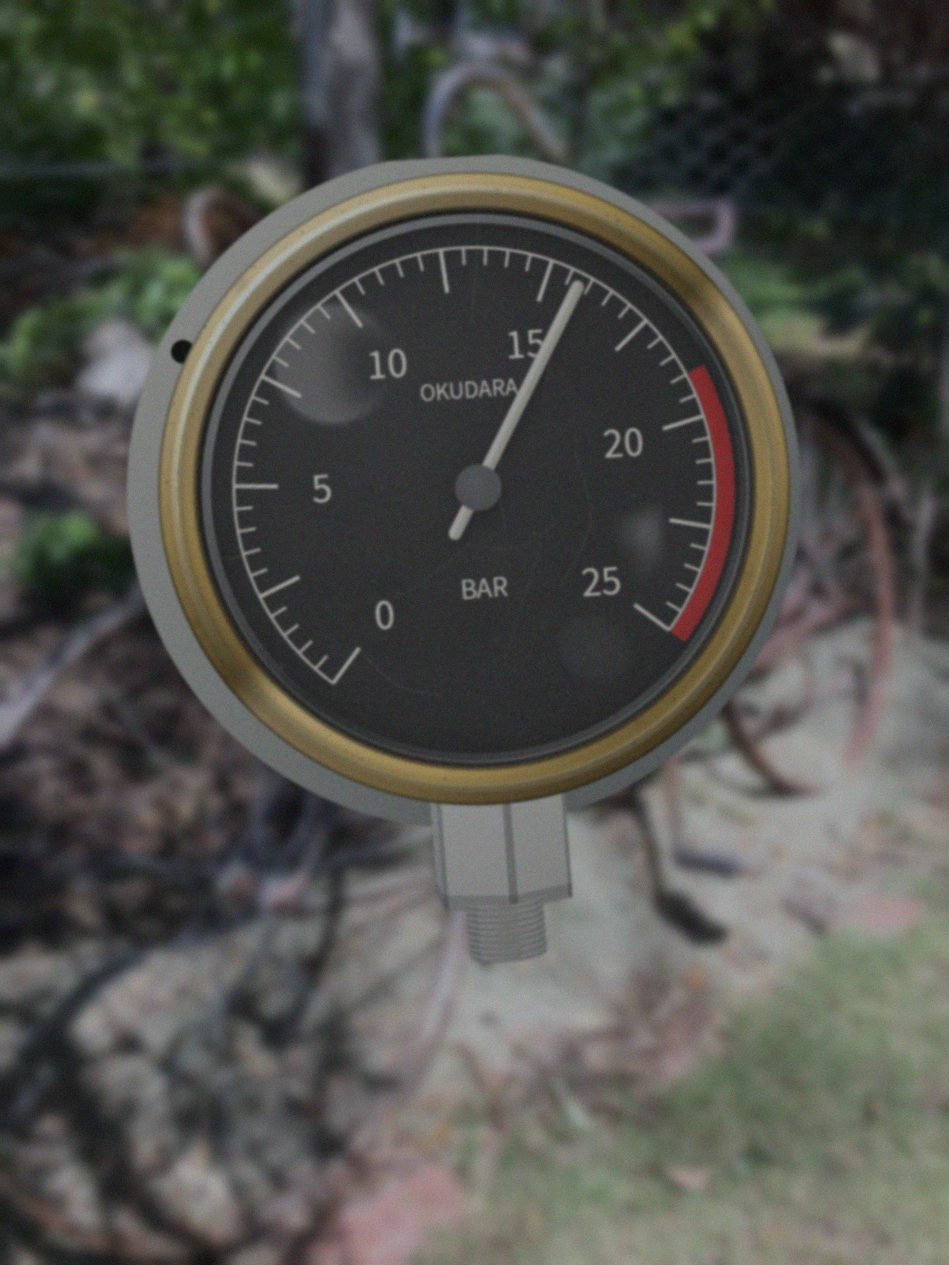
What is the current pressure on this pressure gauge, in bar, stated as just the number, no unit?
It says 15.75
